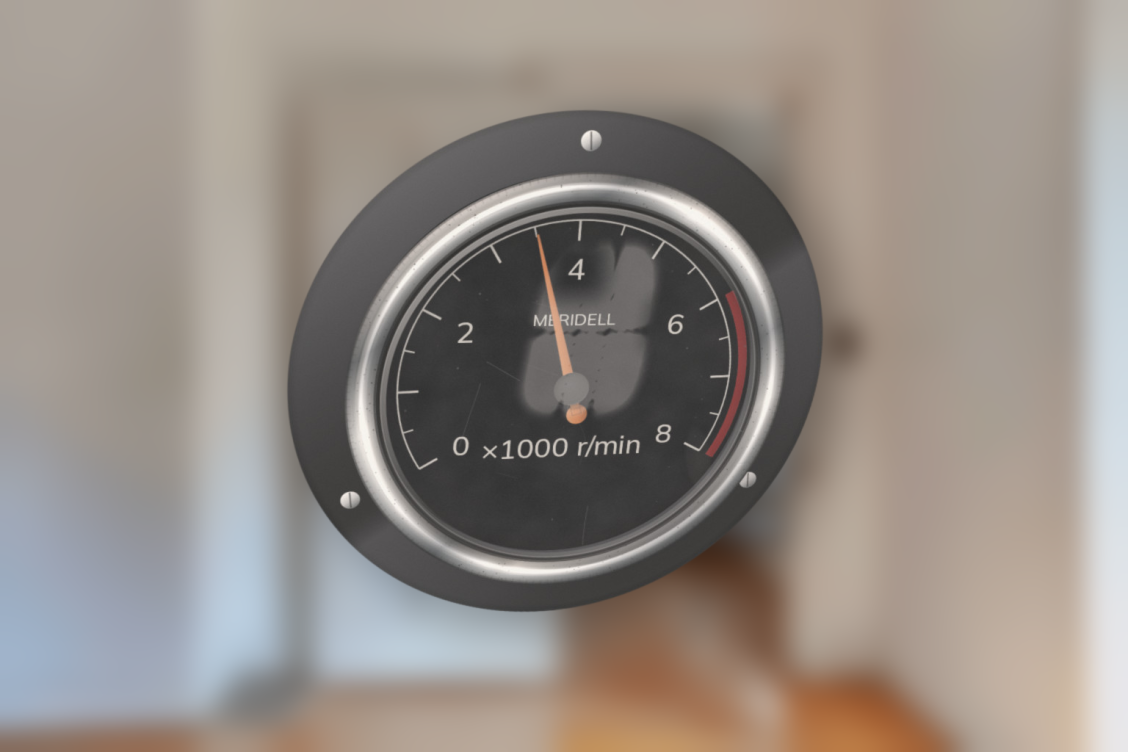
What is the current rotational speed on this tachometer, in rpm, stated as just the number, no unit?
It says 3500
